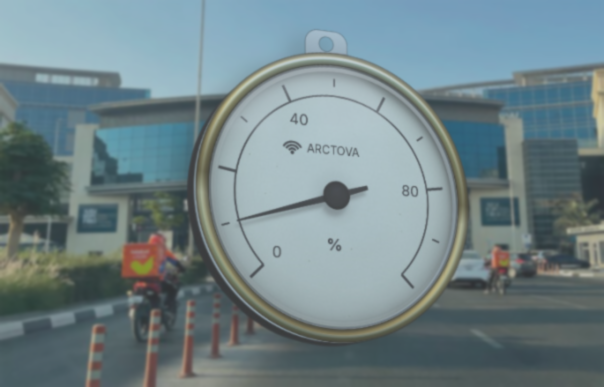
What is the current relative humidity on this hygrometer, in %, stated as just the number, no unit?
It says 10
